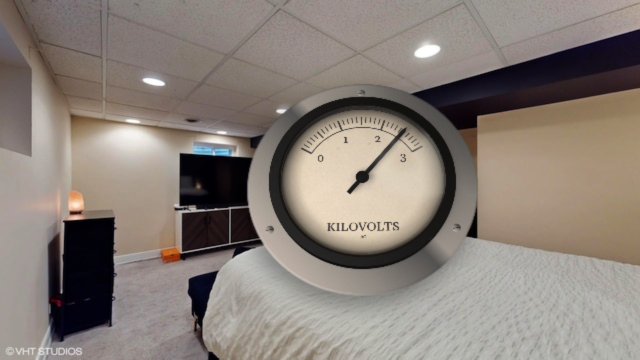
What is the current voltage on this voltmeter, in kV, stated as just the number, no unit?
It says 2.5
